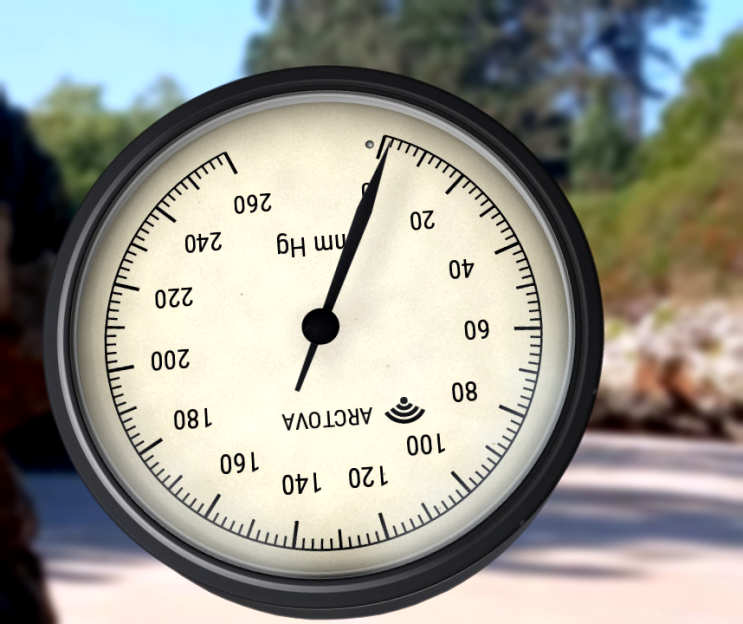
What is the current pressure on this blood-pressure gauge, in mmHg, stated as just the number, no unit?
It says 2
